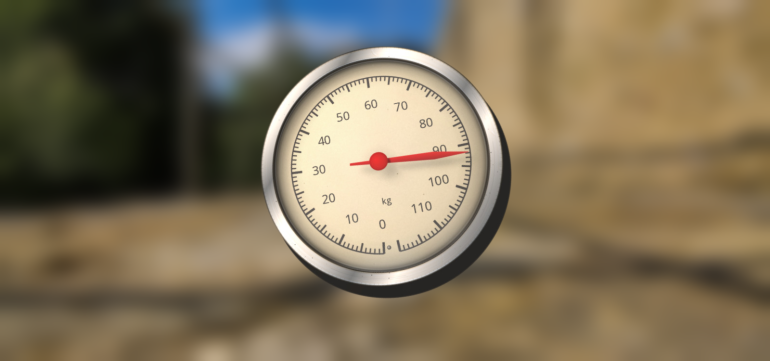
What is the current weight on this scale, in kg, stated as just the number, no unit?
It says 92
